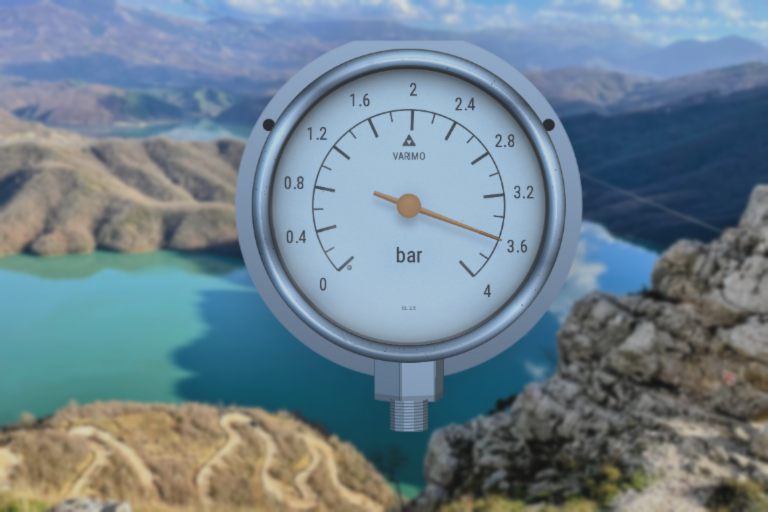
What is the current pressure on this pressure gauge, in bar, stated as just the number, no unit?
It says 3.6
